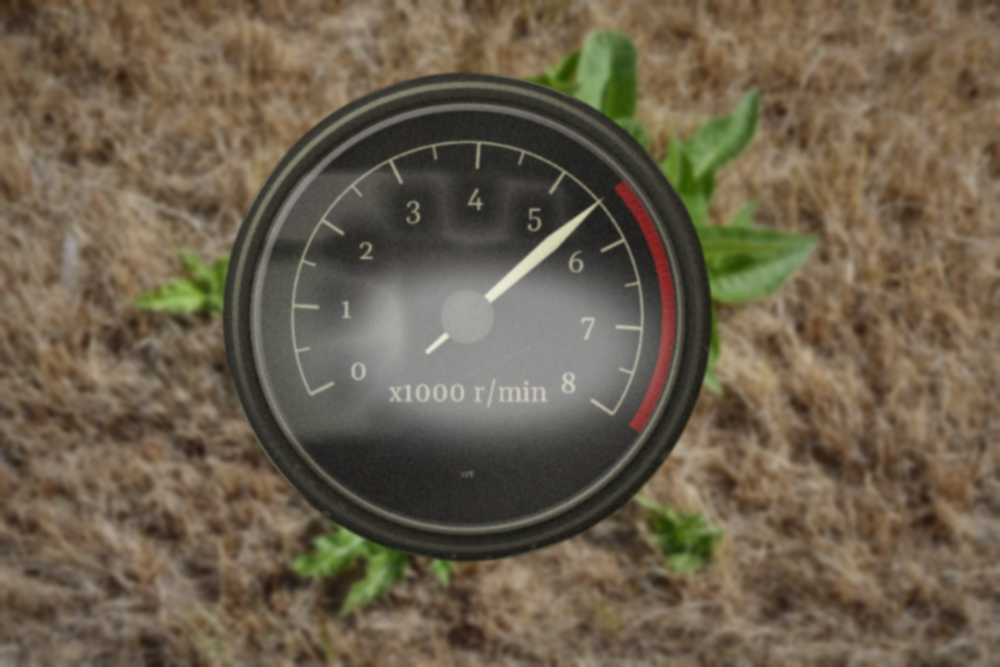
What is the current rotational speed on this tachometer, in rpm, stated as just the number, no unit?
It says 5500
